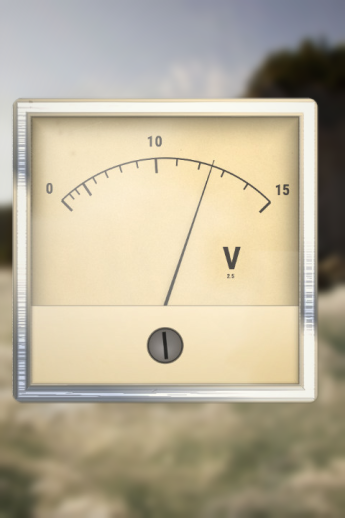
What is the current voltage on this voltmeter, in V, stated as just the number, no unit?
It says 12.5
